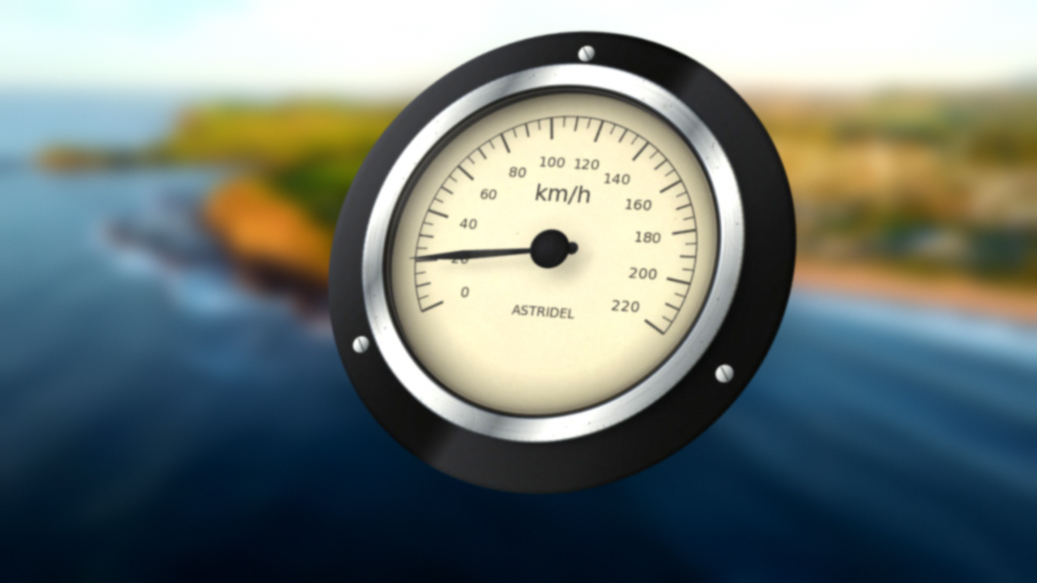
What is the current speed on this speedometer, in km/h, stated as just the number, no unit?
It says 20
